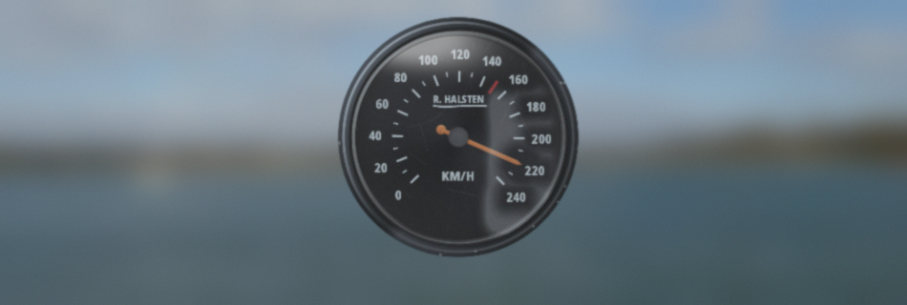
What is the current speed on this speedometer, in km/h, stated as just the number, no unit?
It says 220
